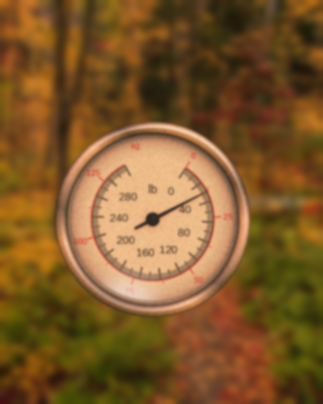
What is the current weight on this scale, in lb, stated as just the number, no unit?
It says 30
